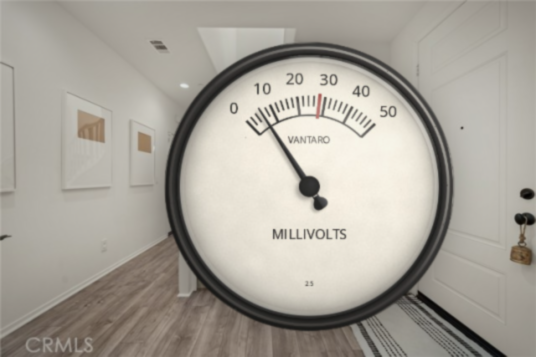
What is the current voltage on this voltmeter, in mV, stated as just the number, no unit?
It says 6
